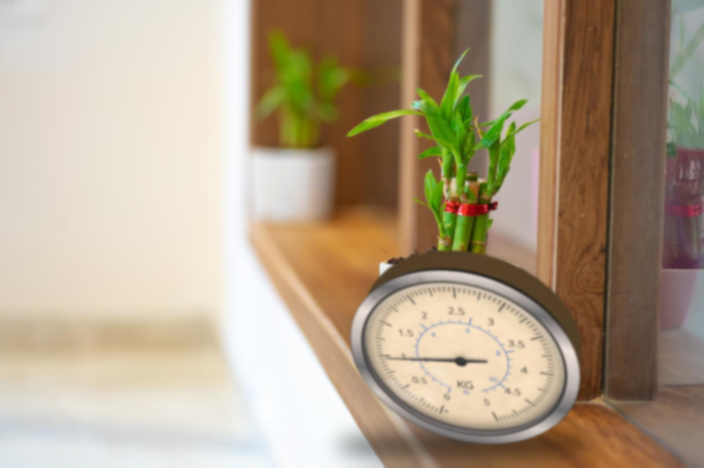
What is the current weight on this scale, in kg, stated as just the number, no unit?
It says 1
